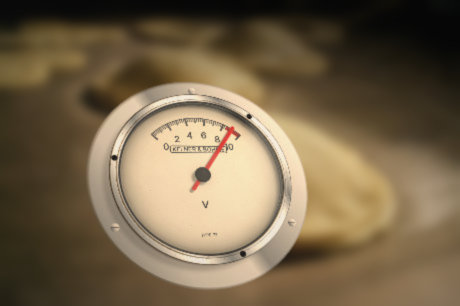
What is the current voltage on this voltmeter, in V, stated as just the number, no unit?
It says 9
